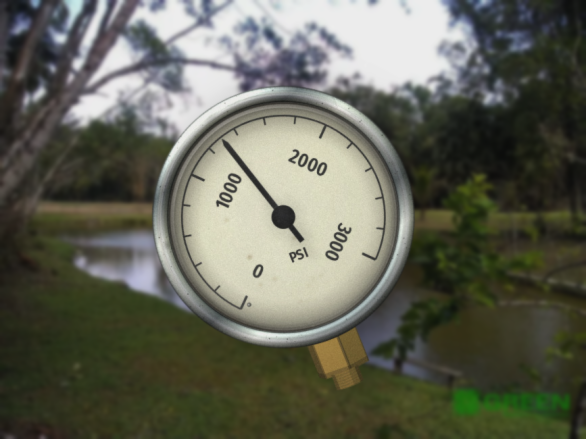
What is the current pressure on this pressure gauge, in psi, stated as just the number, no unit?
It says 1300
